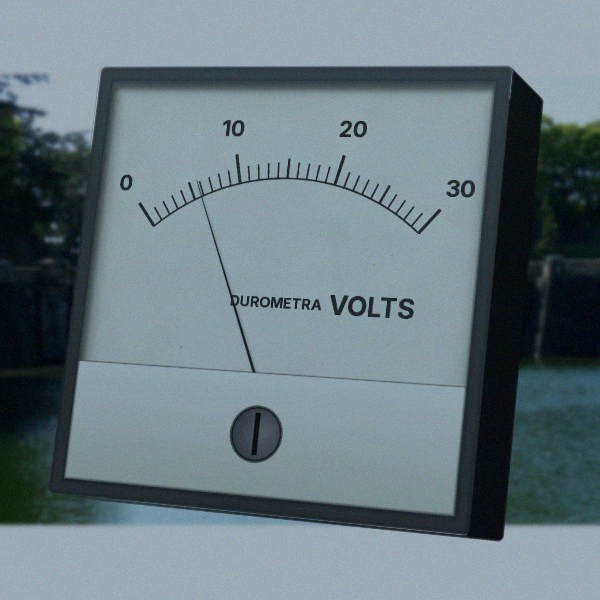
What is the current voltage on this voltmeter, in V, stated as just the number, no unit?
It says 6
